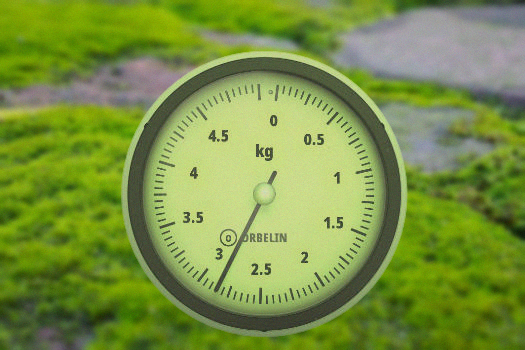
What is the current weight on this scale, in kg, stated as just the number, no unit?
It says 2.85
